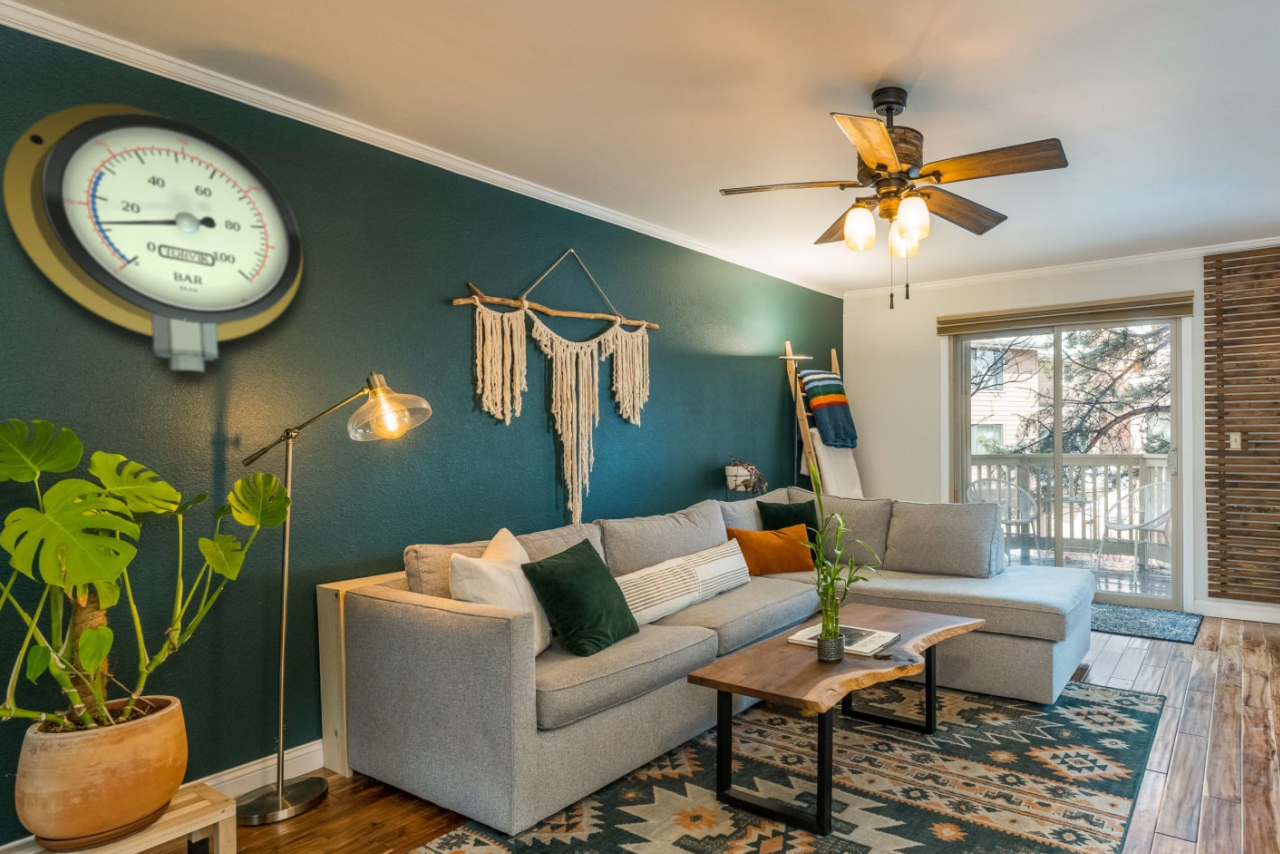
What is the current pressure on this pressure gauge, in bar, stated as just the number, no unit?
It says 12
